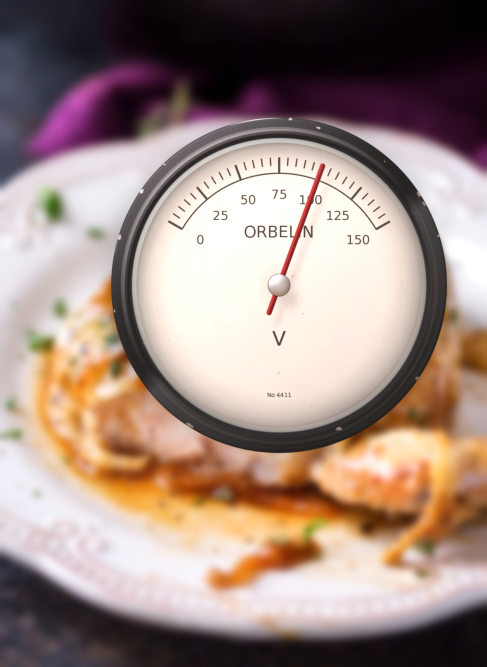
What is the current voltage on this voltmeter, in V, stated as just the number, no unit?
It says 100
